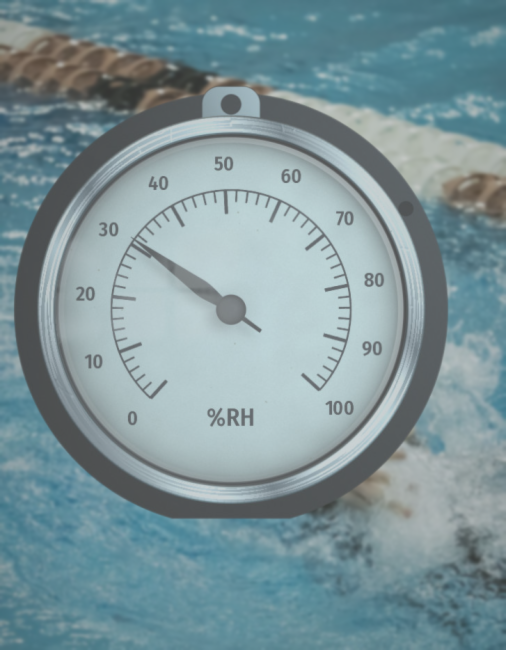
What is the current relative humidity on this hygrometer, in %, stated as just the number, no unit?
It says 31
